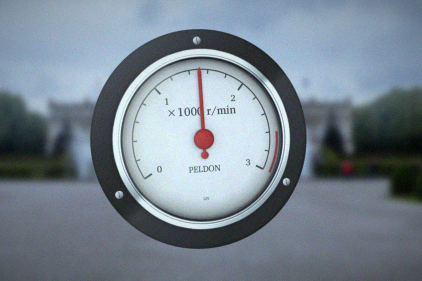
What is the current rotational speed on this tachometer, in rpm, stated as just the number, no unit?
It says 1500
